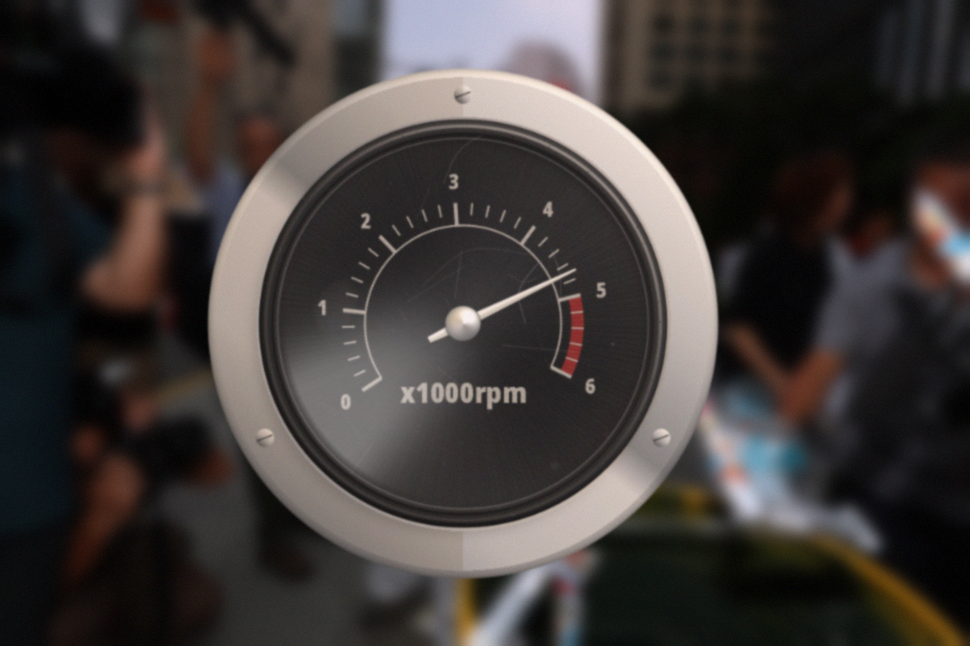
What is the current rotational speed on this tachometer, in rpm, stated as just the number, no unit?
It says 4700
